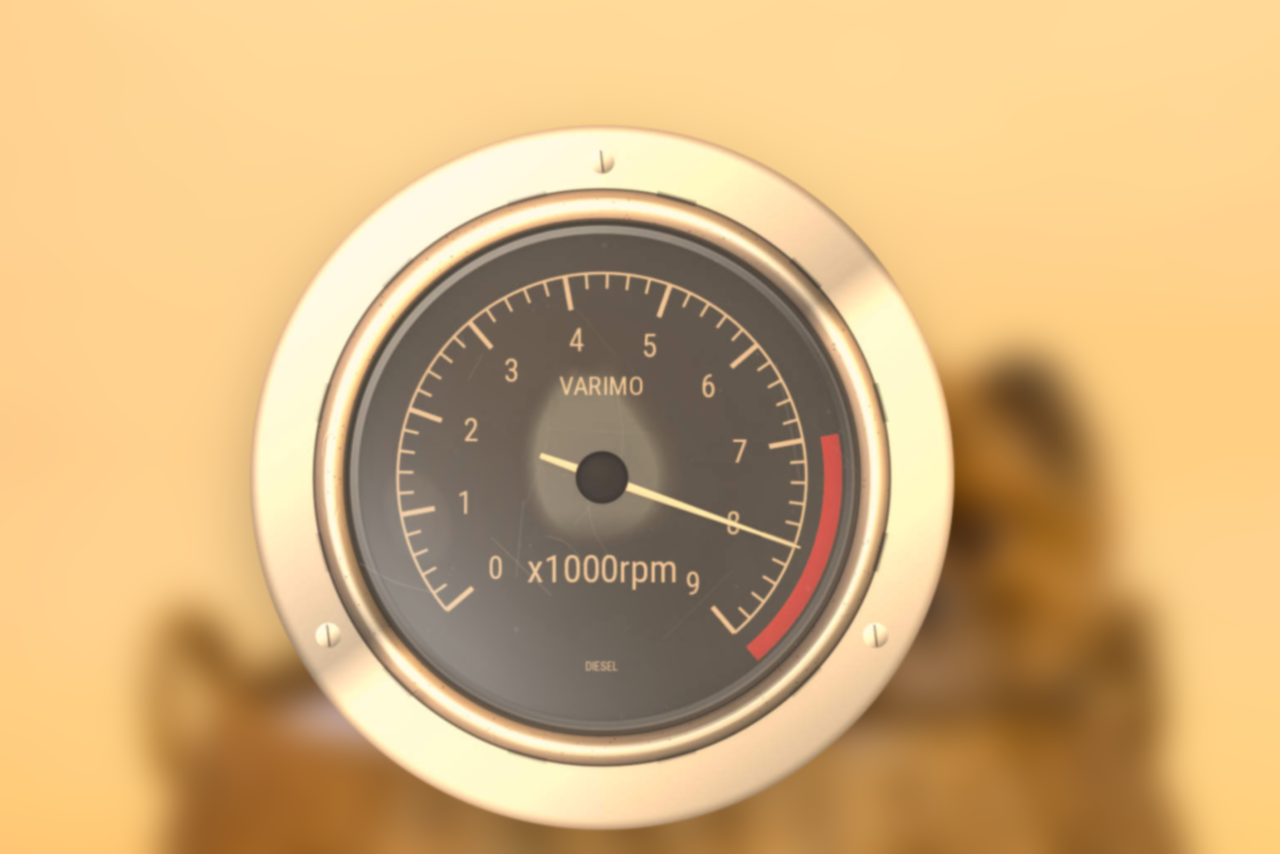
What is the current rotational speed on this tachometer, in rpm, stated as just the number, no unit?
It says 8000
